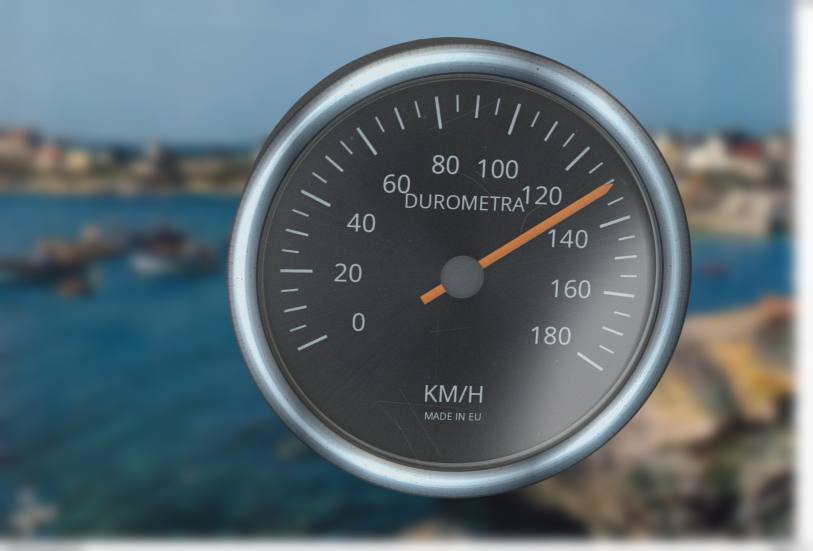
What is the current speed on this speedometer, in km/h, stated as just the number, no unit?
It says 130
